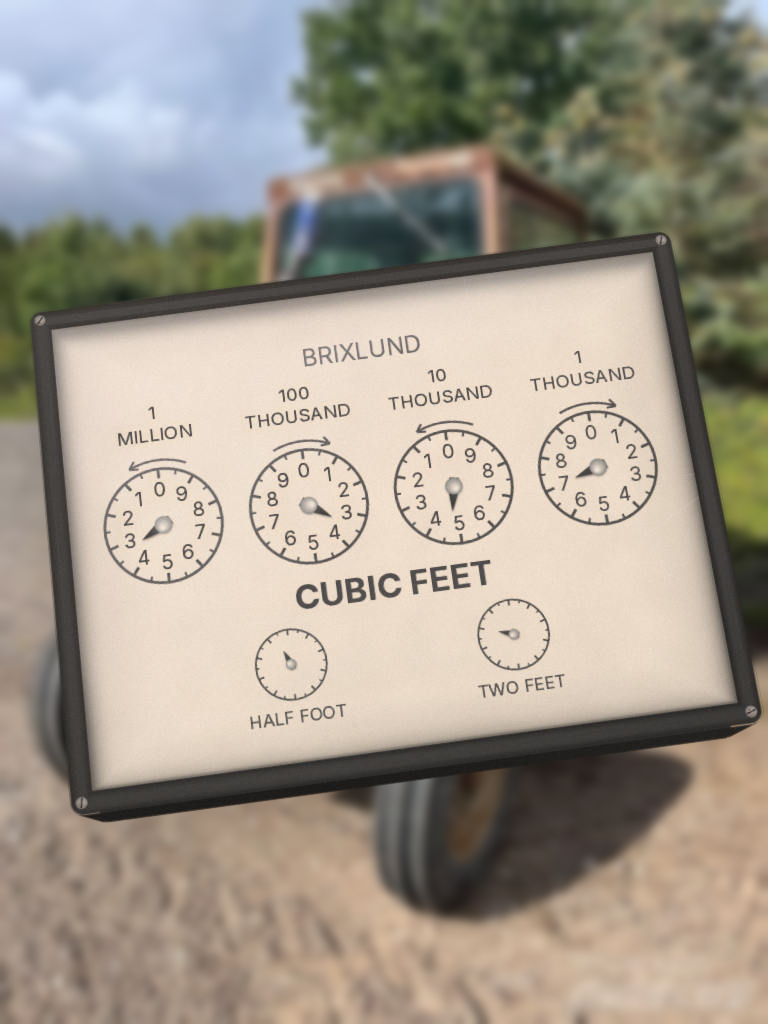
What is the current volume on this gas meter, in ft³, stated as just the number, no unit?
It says 334700
